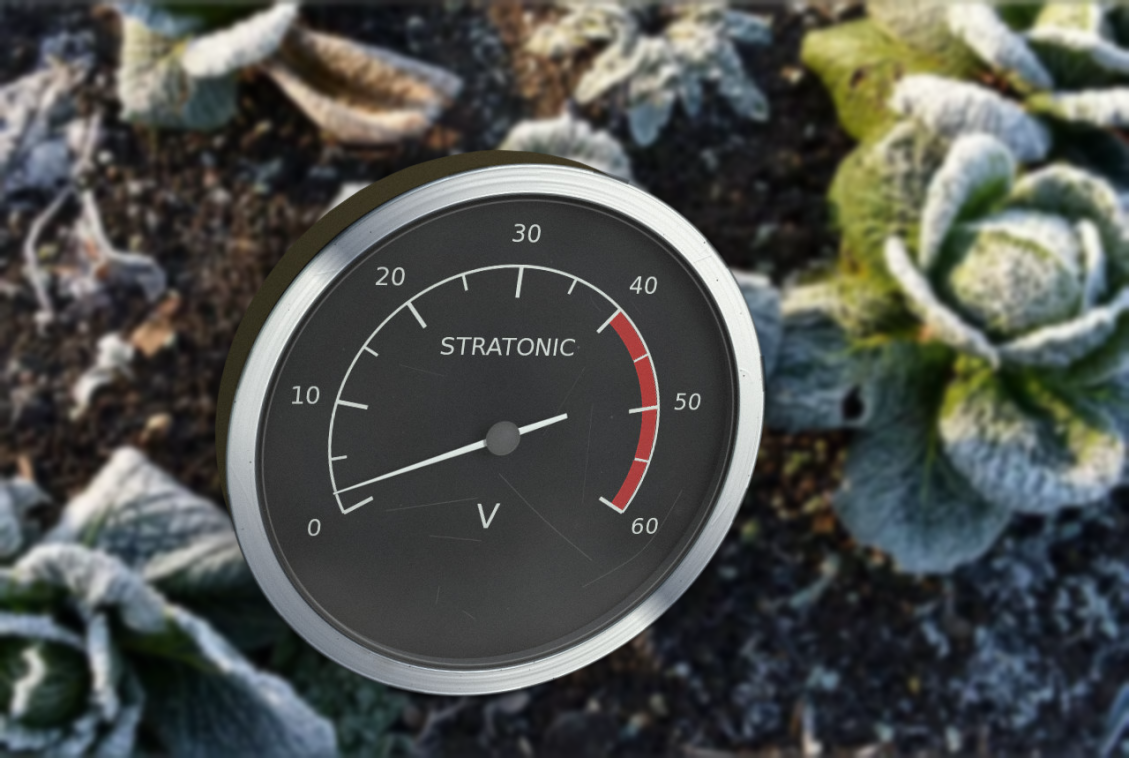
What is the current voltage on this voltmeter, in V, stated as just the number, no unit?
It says 2.5
